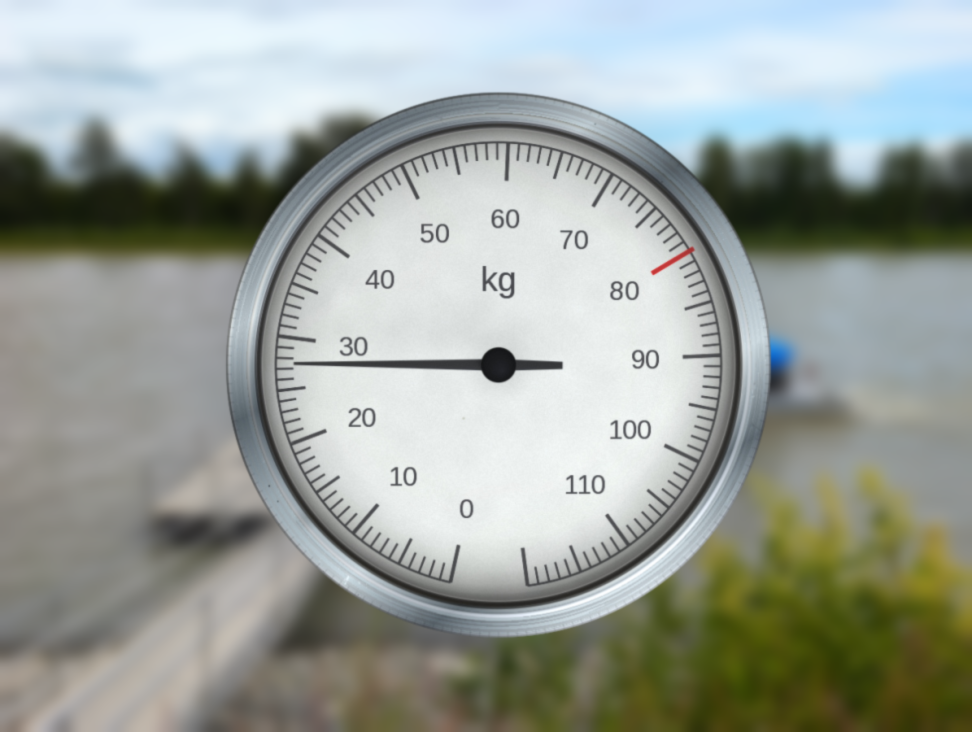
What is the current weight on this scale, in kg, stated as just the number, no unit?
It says 27.5
